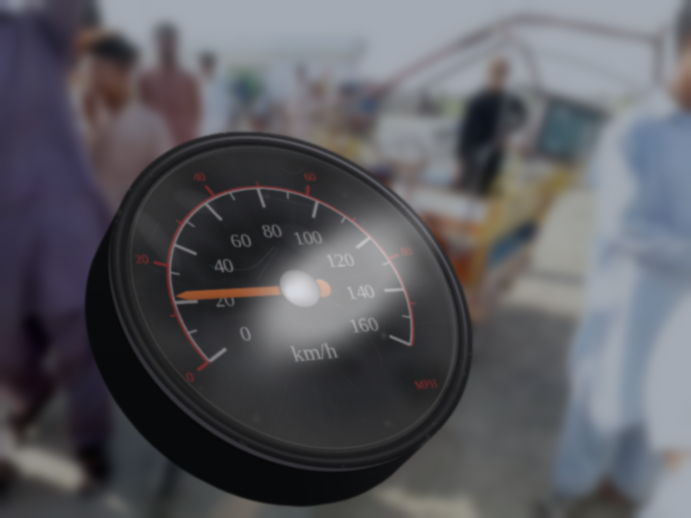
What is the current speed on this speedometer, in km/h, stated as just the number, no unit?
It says 20
